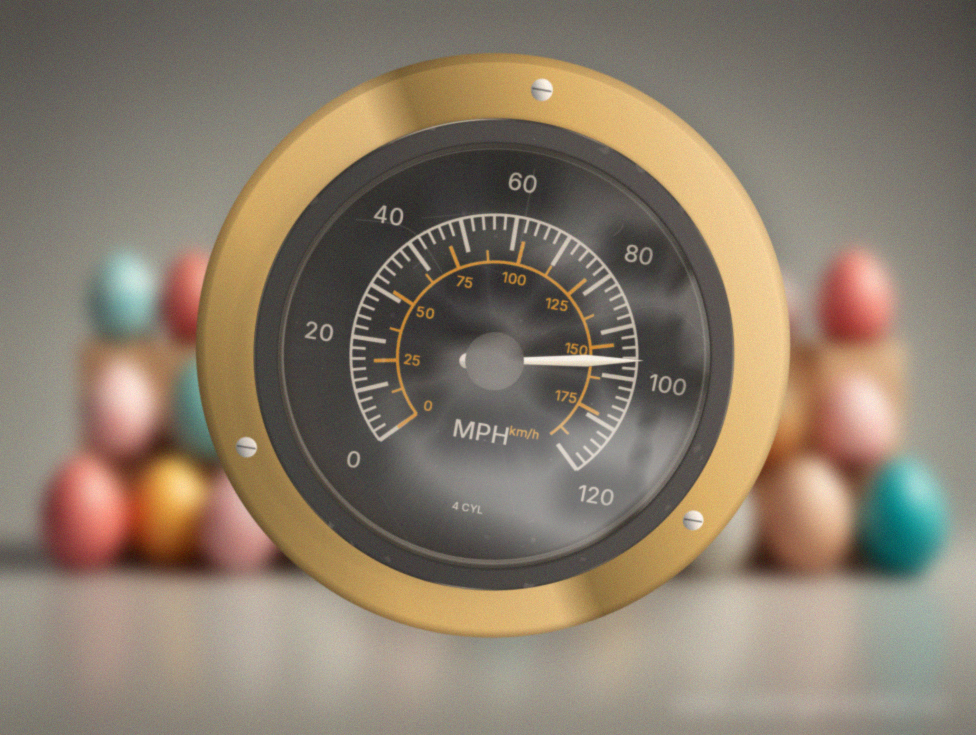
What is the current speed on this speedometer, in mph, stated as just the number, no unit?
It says 96
